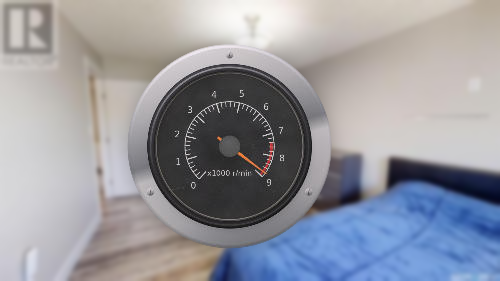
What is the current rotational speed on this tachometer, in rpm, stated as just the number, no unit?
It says 8800
